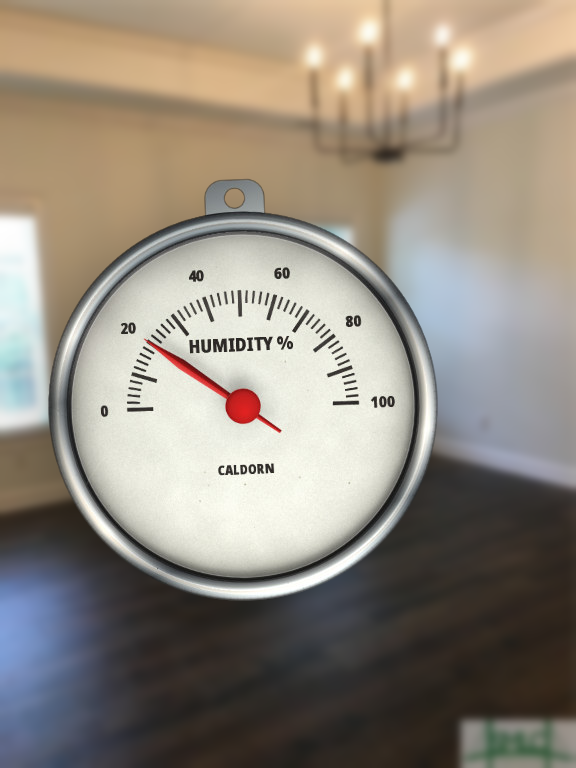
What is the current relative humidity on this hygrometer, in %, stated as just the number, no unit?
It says 20
